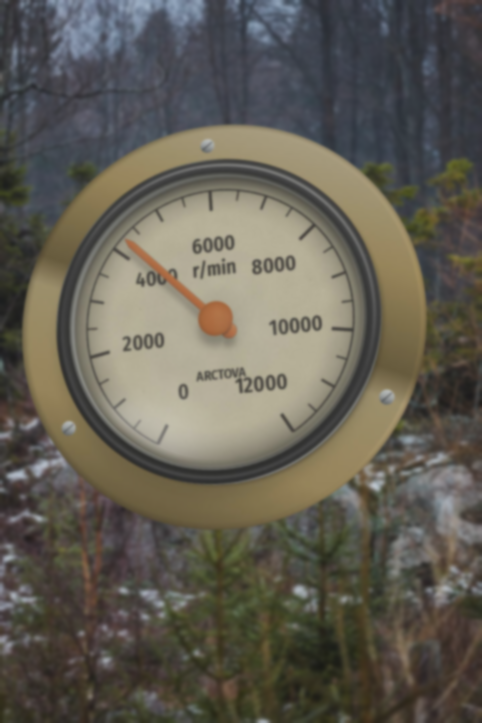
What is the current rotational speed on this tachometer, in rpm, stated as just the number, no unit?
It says 4250
